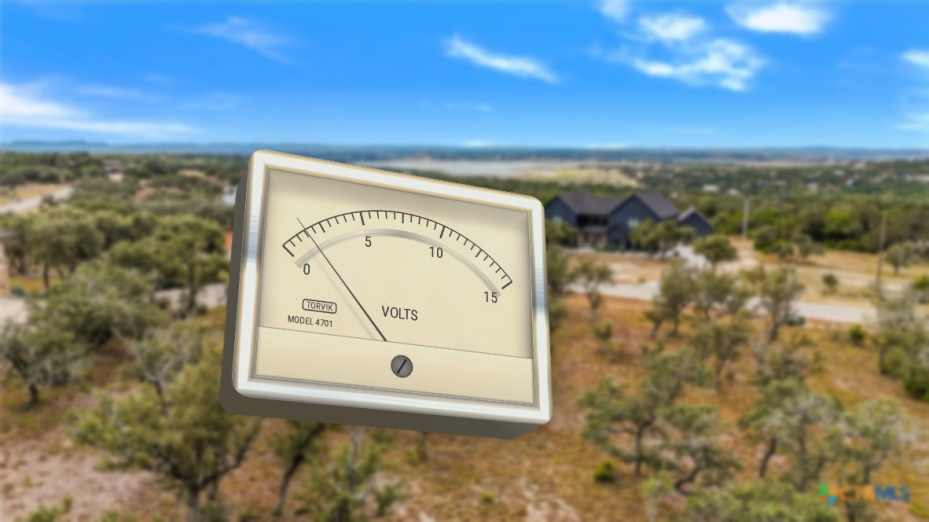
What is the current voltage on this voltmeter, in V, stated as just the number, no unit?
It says 1.5
